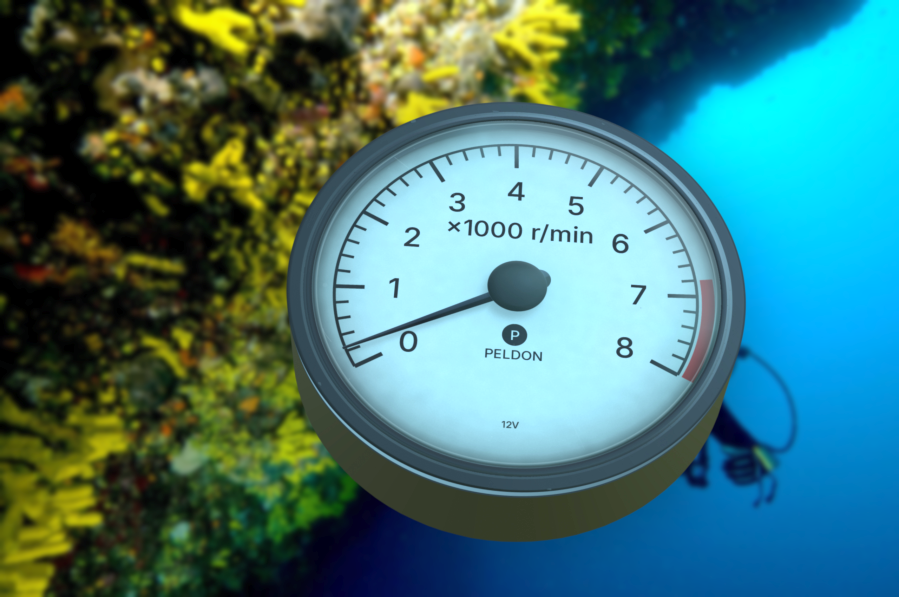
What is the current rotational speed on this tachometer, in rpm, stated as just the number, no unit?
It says 200
